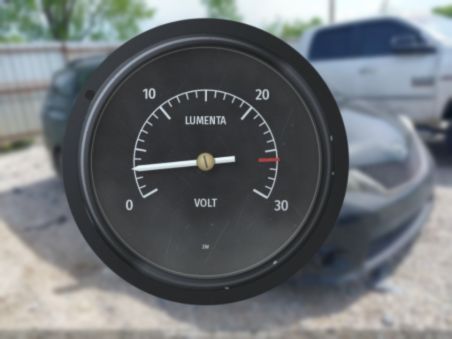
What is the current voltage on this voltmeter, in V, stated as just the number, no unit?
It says 3
